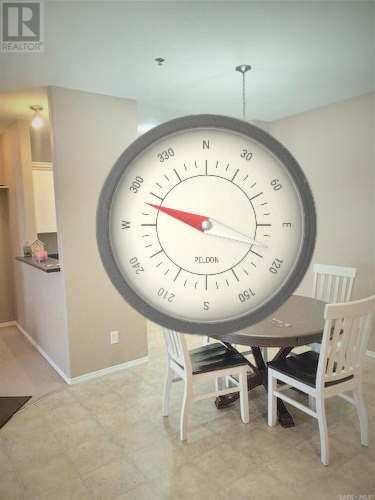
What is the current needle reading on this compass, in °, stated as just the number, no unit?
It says 290
